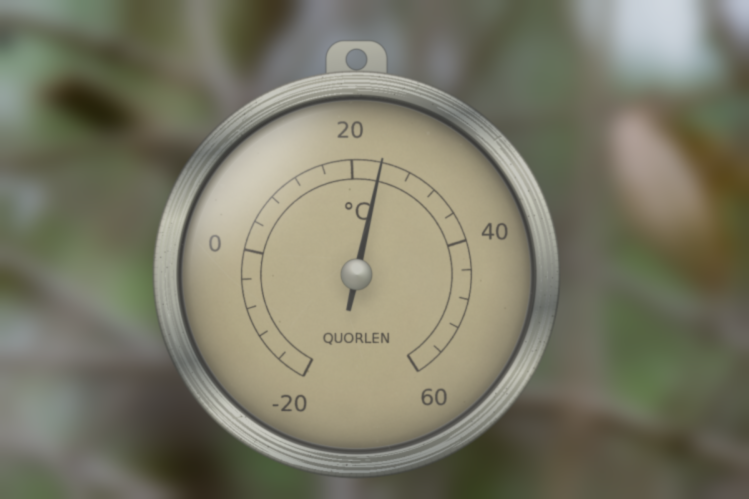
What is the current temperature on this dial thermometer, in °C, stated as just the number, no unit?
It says 24
